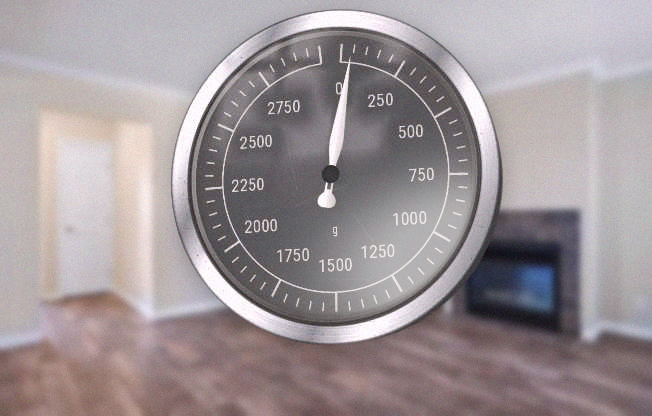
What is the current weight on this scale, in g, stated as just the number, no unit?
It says 50
